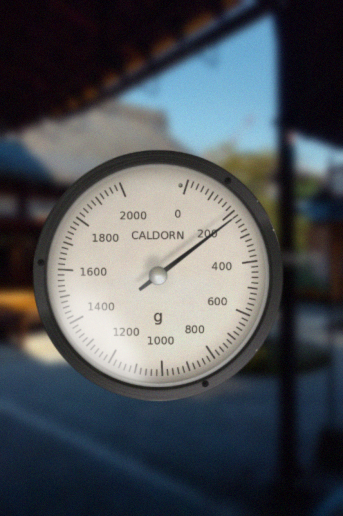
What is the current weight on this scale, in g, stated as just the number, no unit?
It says 220
